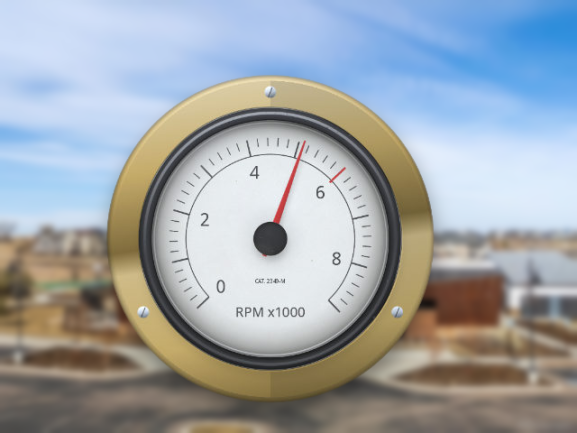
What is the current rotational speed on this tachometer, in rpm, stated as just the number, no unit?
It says 5100
